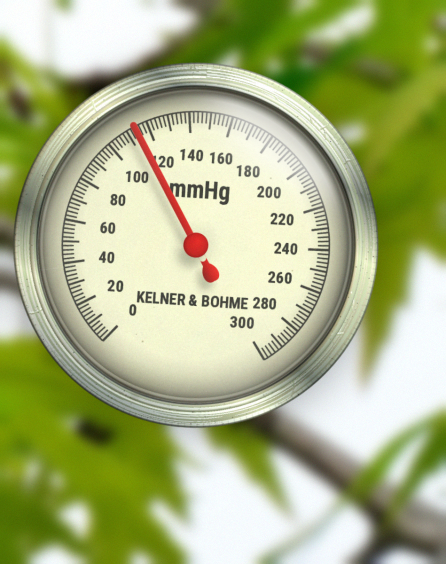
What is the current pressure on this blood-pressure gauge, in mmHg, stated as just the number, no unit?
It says 114
